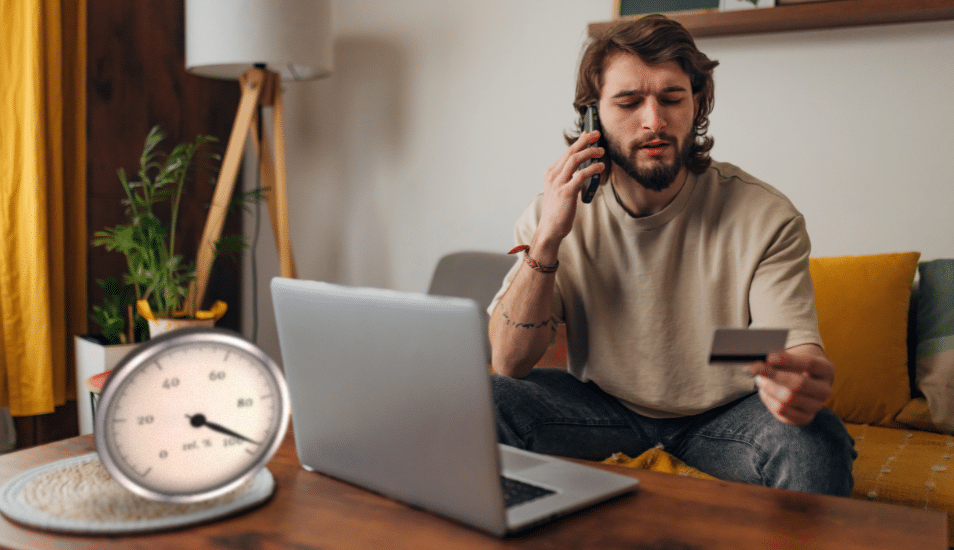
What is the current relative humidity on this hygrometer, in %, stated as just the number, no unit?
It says 96
